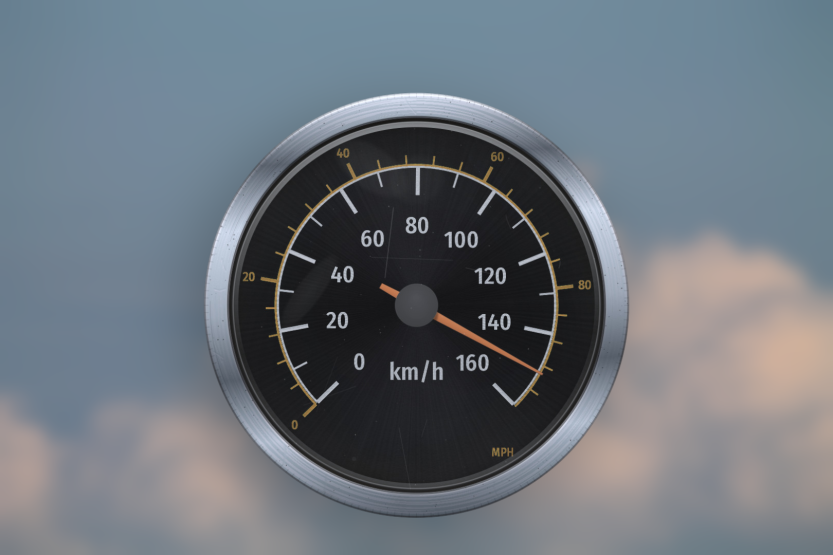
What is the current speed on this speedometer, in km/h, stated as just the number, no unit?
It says 150
